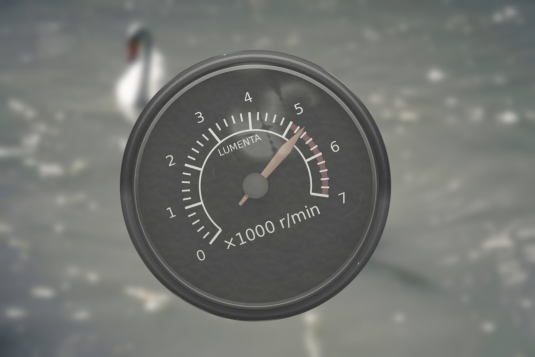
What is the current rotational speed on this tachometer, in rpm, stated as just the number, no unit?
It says 5300
